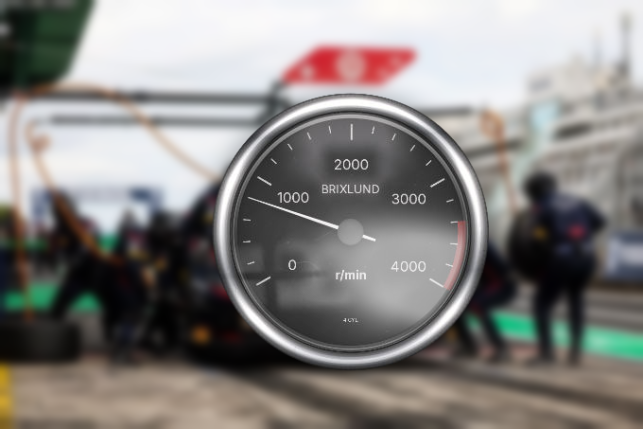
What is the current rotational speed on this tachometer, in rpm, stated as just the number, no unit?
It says 800
